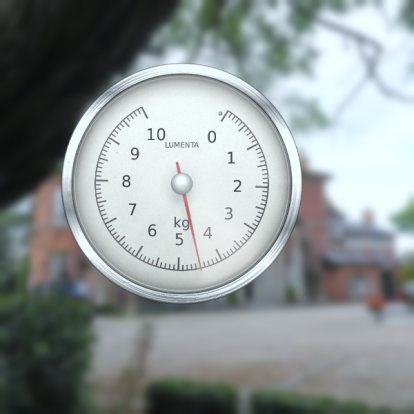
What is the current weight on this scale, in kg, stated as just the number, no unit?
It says 4.5
